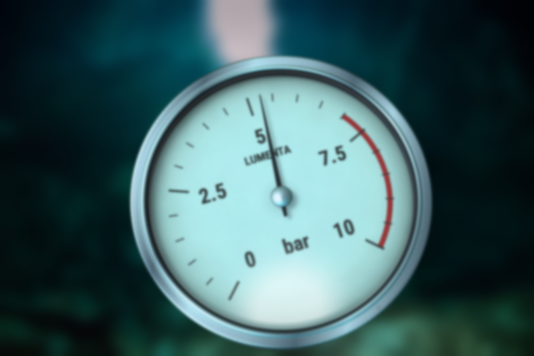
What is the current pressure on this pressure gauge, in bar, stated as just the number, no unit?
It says 5.25
